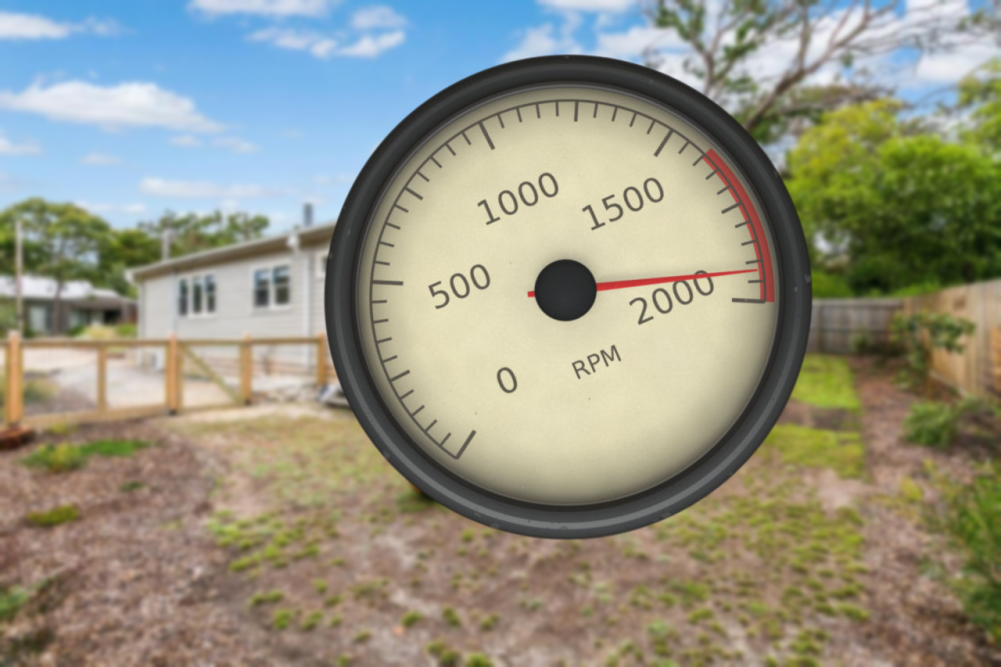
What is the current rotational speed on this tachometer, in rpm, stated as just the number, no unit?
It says 1925
